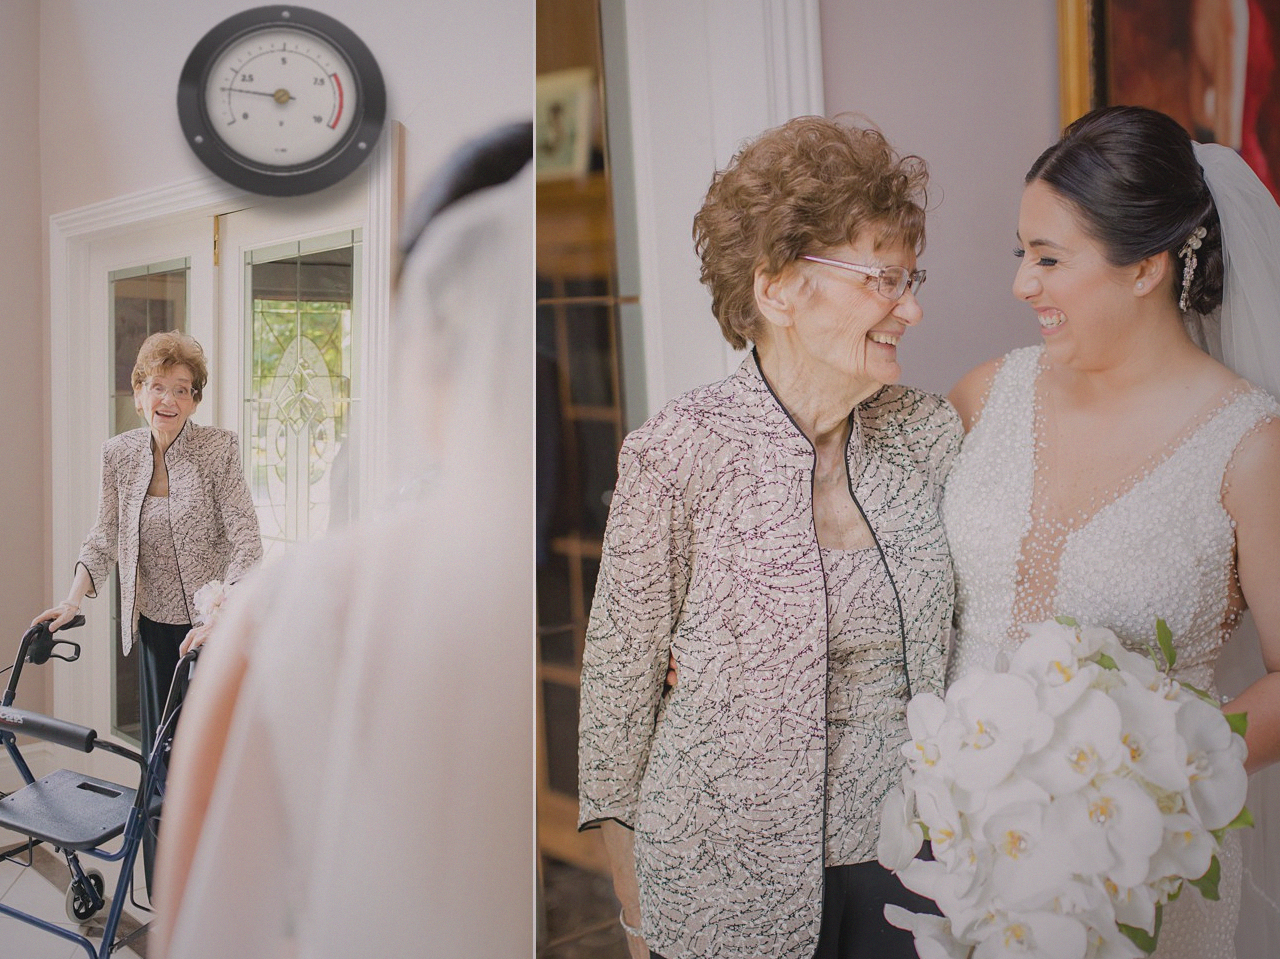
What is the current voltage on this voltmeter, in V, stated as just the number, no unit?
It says 1.5
